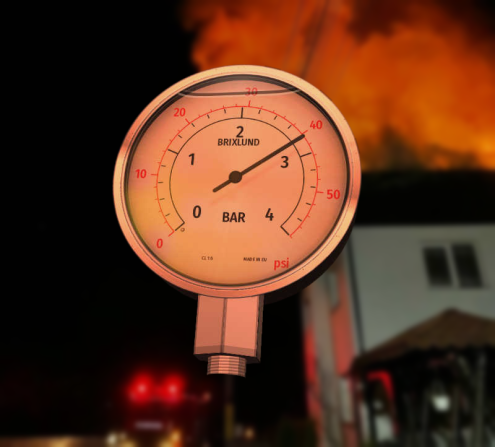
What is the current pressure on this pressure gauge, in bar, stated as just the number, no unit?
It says 2.8
